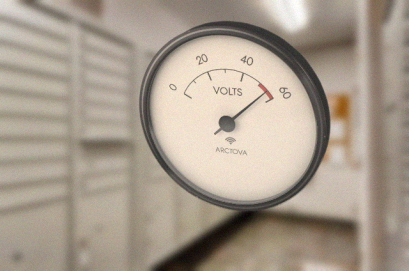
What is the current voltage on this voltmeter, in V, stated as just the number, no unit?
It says 55
